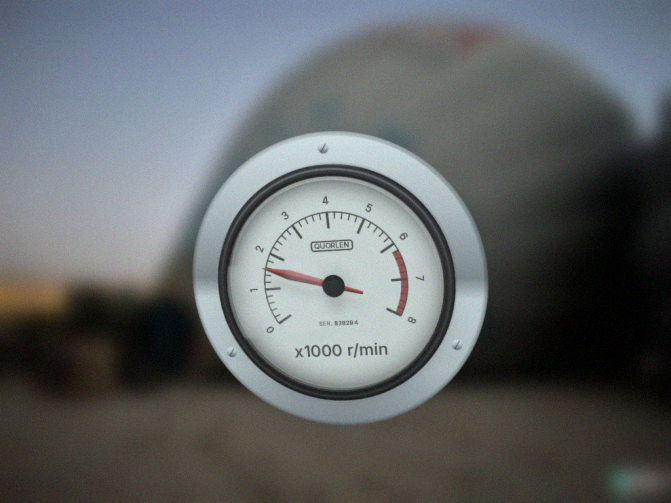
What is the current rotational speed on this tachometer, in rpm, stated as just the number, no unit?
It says 1600
